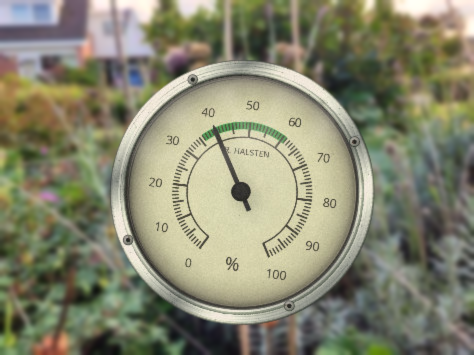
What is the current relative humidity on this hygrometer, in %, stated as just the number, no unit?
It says 40
